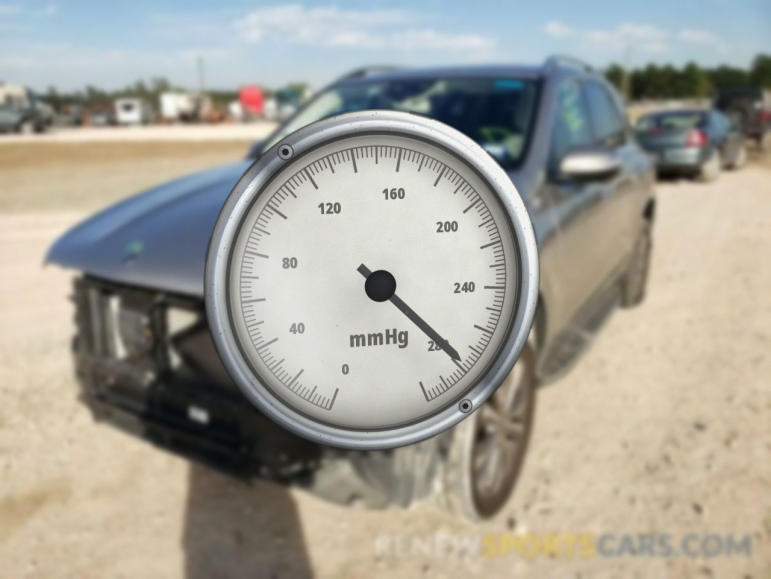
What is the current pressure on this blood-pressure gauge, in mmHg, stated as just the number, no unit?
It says 278
